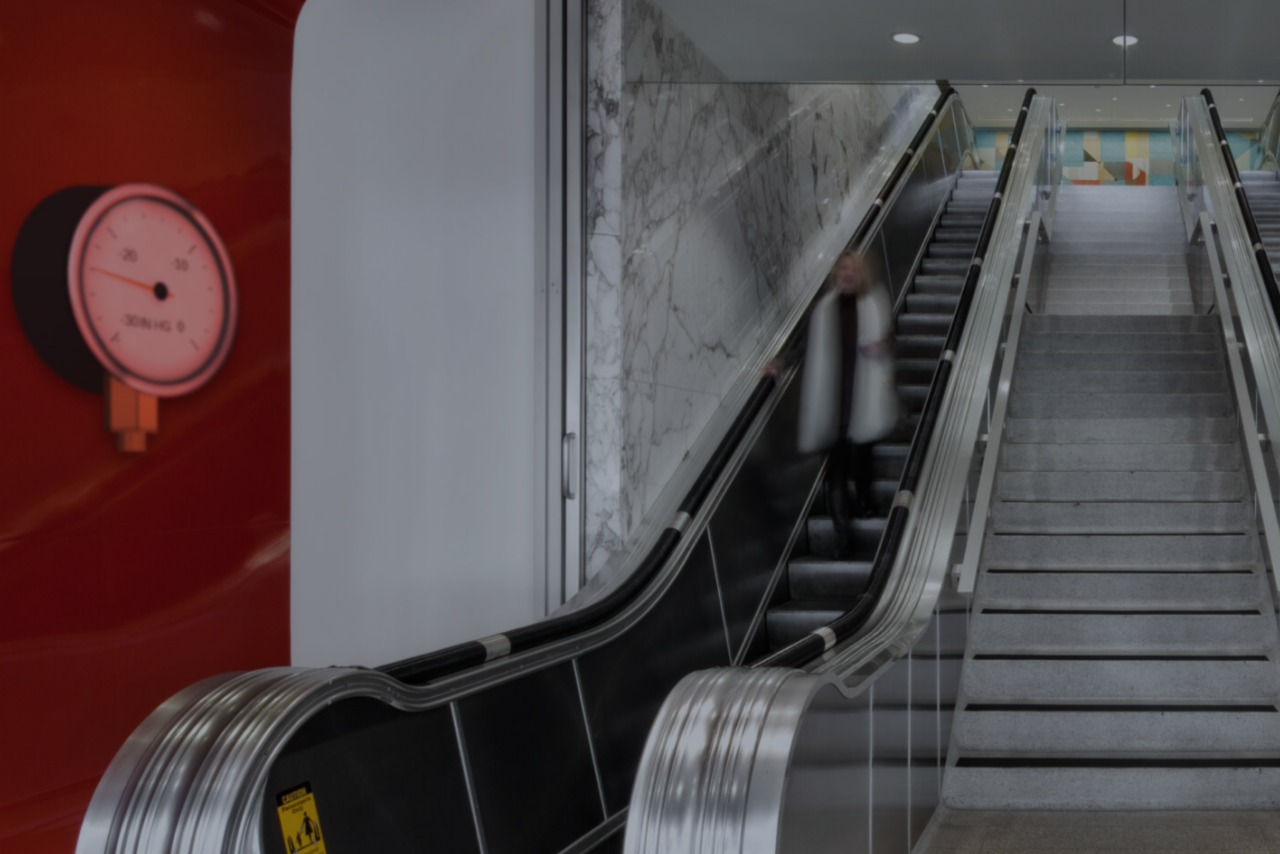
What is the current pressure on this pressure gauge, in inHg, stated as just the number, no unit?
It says -24
